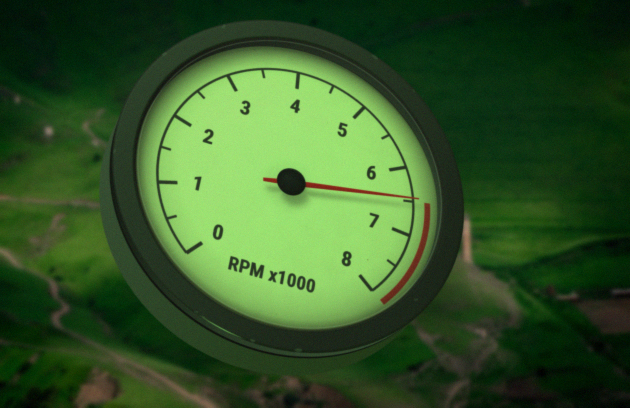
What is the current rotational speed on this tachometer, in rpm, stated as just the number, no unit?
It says 6500
